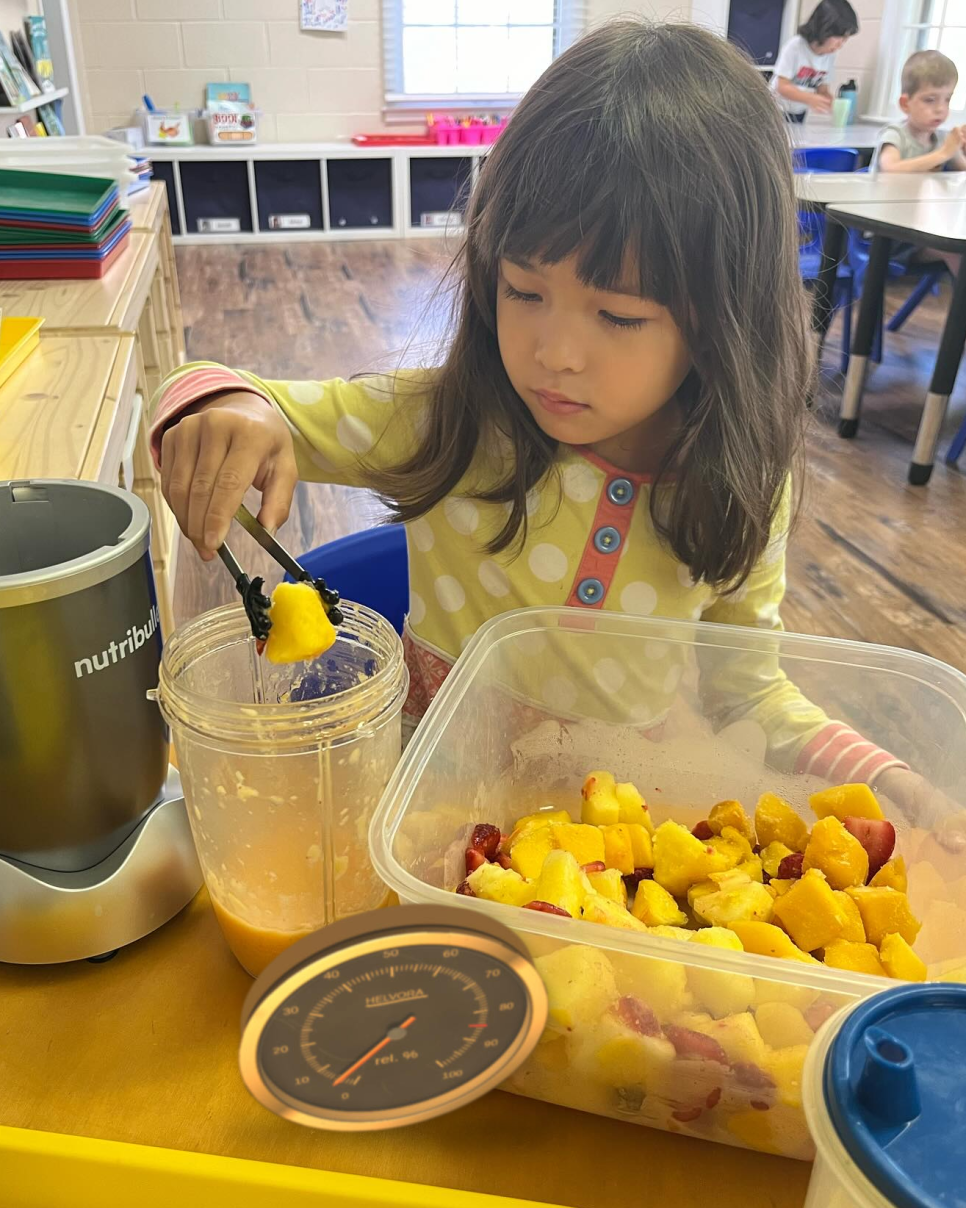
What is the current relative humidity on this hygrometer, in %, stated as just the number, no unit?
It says 5
